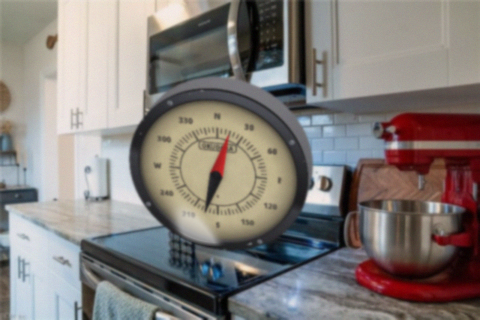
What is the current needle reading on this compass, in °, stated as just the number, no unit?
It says 15
